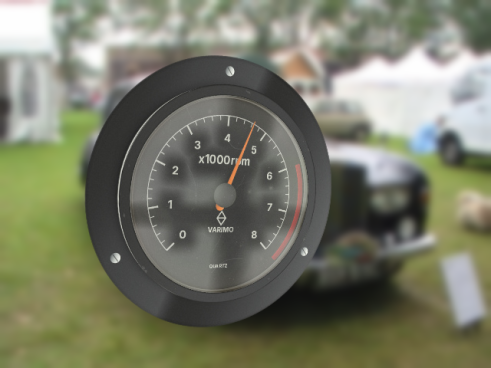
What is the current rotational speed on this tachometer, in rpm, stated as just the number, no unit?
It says 4600
